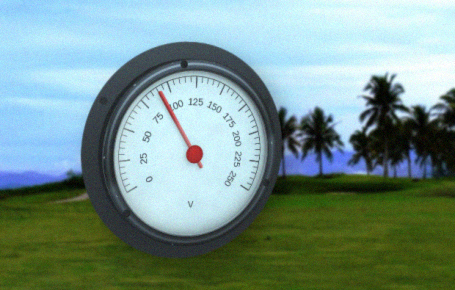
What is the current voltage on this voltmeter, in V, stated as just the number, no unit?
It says 90
